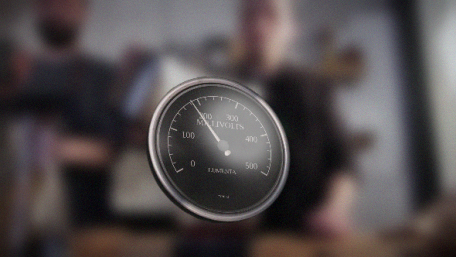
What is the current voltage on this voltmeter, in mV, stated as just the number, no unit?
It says 180
